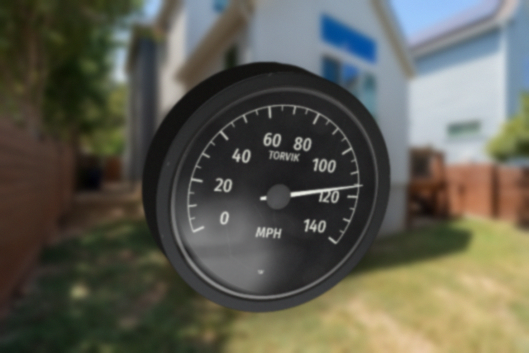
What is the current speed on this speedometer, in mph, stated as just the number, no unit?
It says 115
